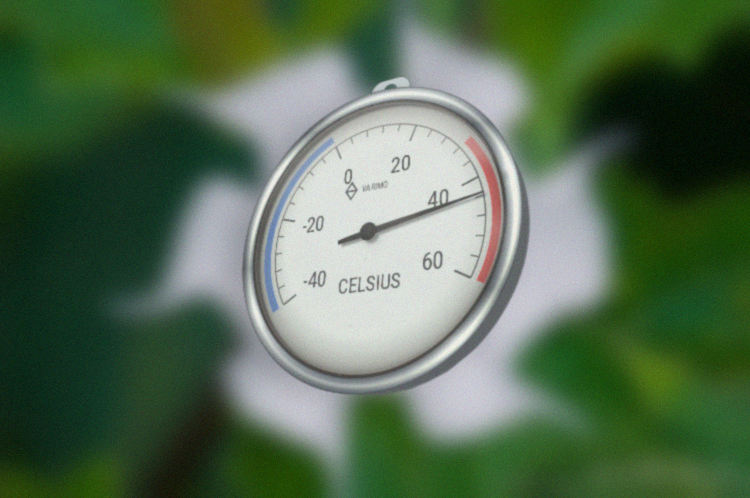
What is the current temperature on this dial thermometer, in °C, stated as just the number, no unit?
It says 44
